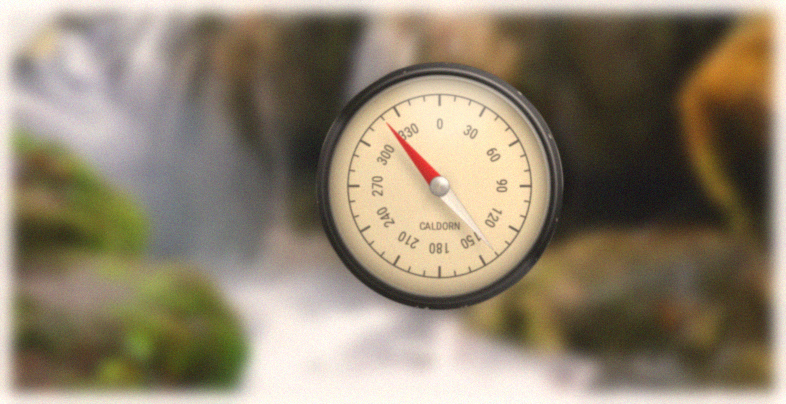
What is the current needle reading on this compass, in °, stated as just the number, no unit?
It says 320
